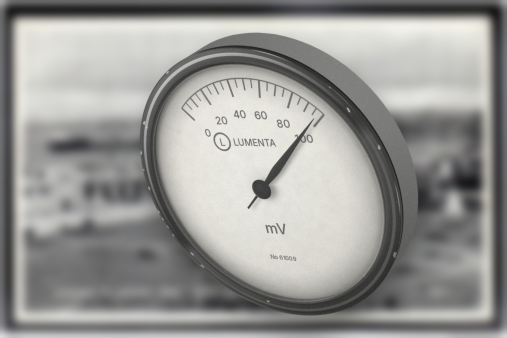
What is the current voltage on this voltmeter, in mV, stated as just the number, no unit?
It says 97.5
